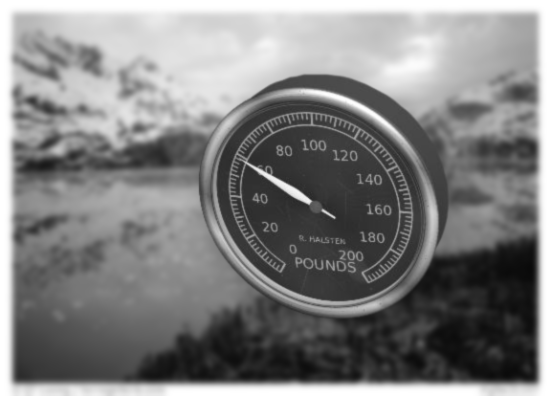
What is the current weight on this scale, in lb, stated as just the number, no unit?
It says 60
